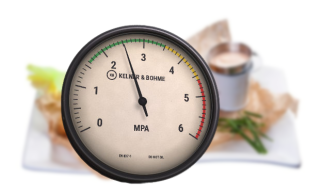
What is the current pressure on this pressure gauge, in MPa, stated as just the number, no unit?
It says 2.5
